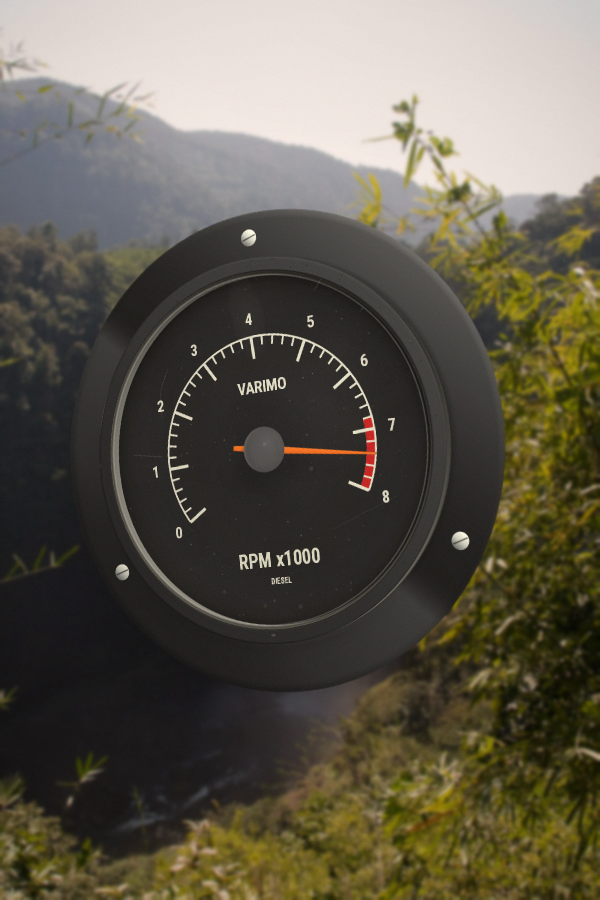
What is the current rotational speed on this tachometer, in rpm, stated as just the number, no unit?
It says 7400
